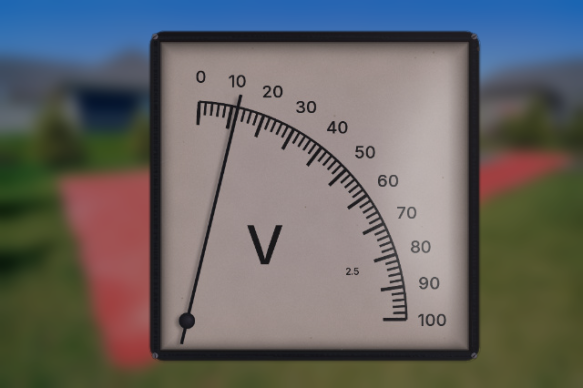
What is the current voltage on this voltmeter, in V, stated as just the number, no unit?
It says 12
